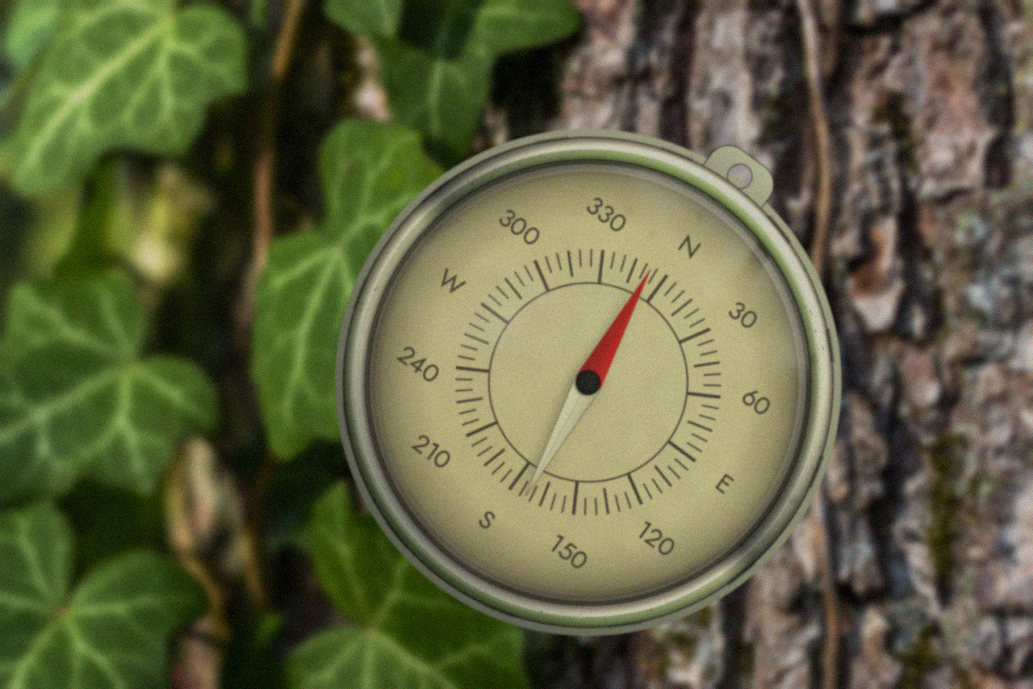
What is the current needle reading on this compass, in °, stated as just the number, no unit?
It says 352.5
